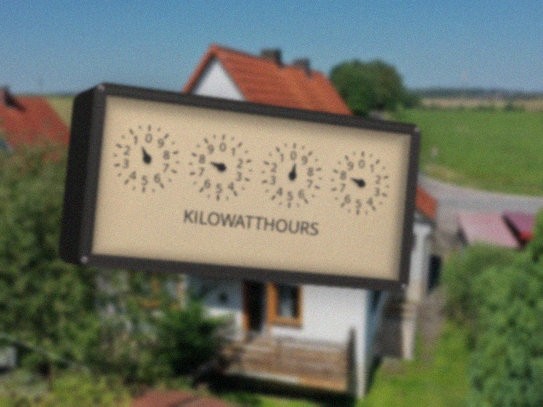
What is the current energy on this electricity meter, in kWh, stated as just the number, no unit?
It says 798
